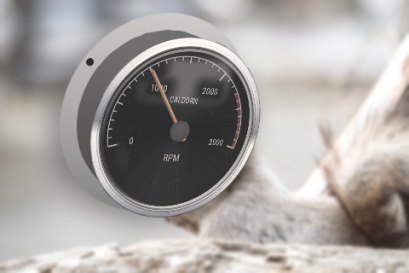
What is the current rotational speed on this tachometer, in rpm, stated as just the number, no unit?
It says 1000
